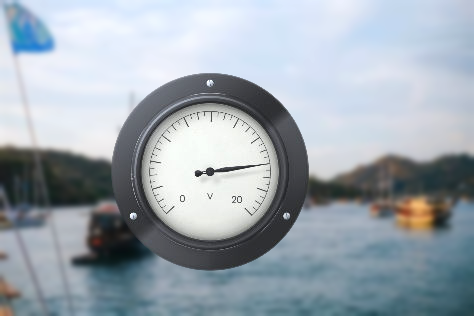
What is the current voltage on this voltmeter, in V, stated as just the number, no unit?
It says 16
